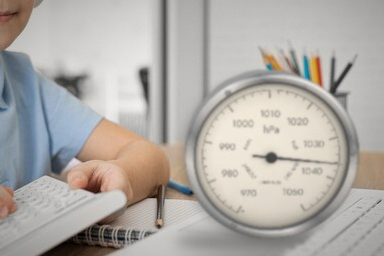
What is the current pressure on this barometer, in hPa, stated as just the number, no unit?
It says 1036
